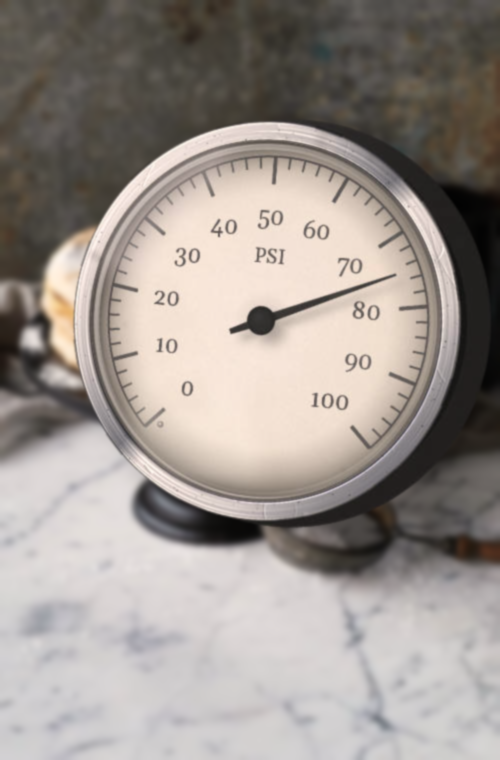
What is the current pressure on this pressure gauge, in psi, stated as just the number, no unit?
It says 75
